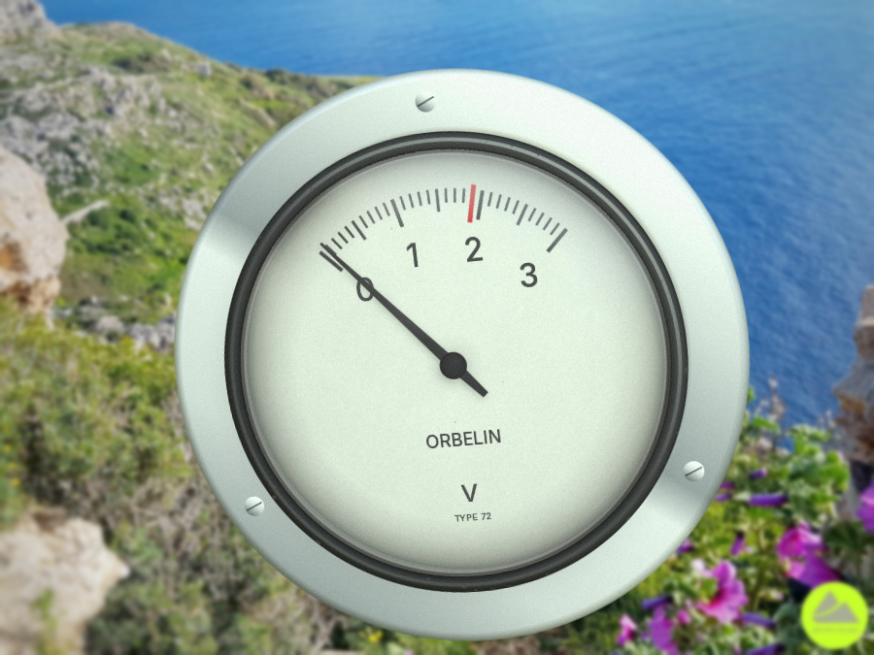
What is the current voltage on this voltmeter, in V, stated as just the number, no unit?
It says 0.1
